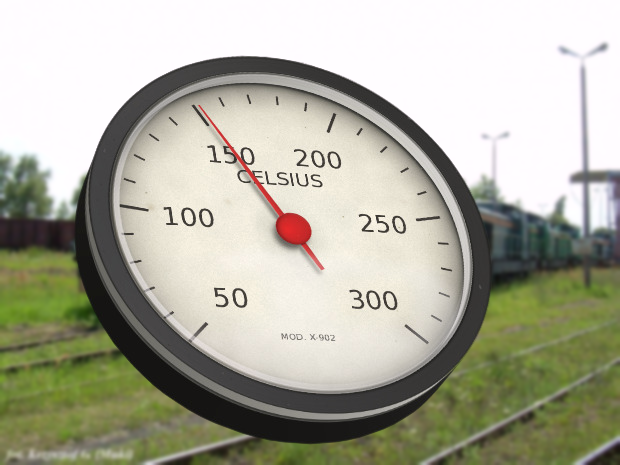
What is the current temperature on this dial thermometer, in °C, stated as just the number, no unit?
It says 150
